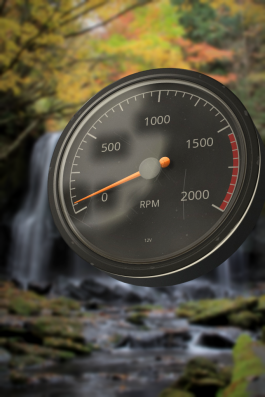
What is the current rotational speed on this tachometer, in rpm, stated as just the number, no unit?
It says 50
